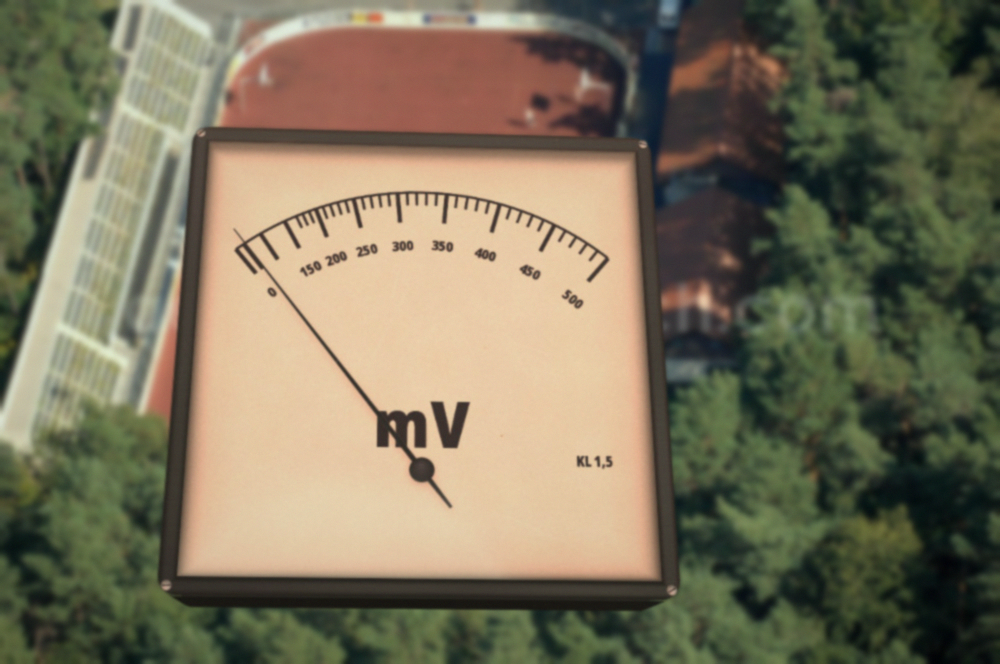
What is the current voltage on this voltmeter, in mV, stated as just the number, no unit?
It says 50
